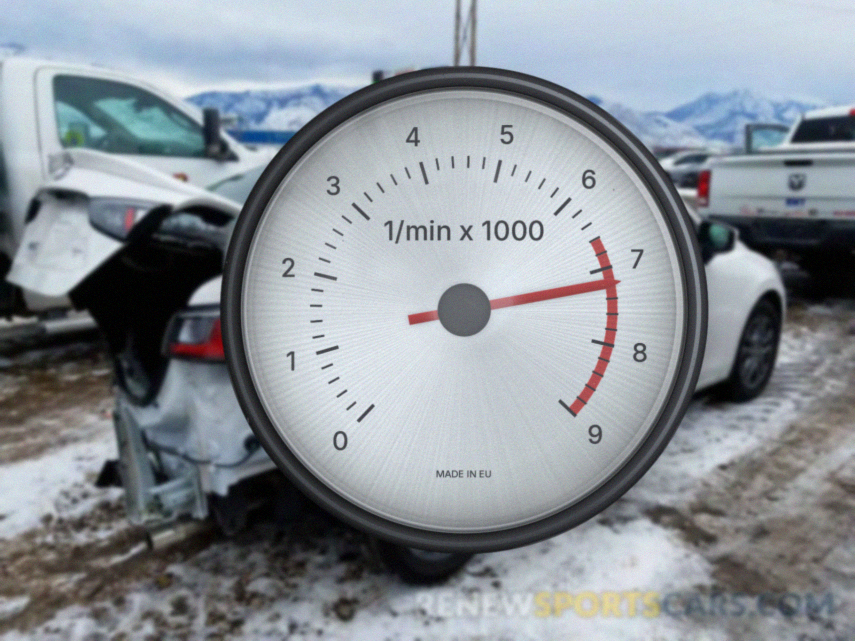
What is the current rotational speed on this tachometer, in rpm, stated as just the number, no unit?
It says 7200
